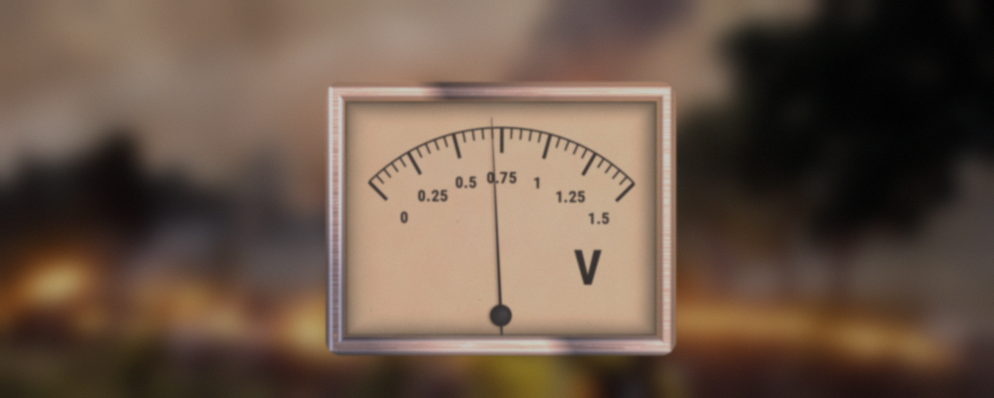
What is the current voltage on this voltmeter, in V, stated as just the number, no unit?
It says 0.7
